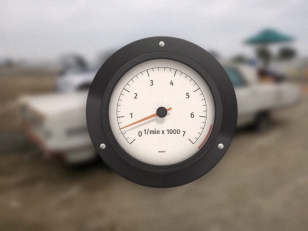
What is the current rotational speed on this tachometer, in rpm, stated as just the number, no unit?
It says 600
